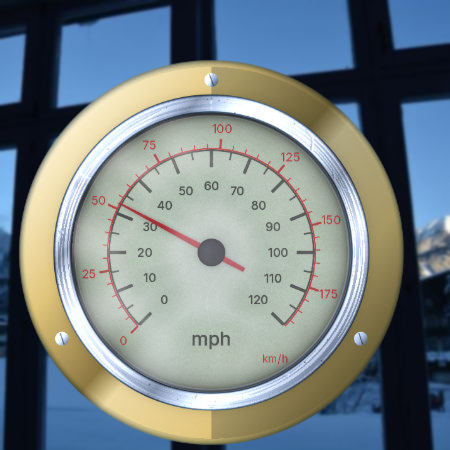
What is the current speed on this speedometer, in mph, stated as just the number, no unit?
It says 32.5
